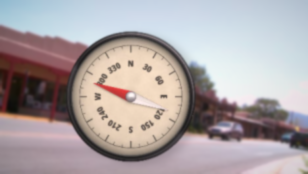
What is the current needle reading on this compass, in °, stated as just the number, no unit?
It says 290
